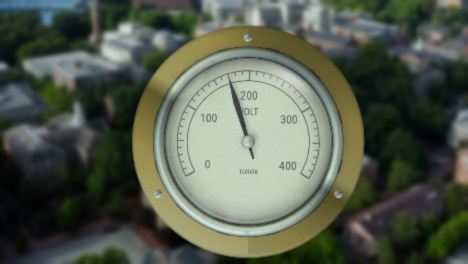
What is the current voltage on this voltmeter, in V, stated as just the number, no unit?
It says 170
